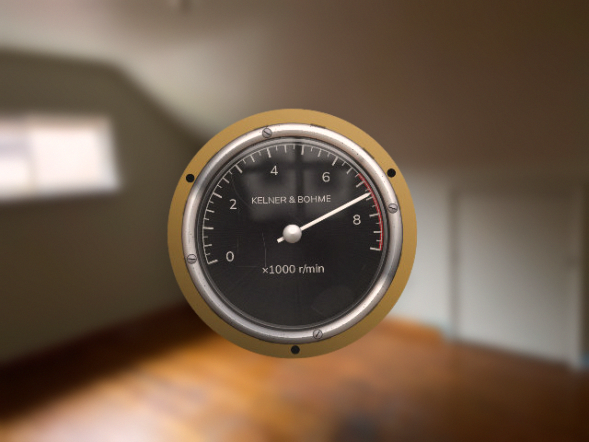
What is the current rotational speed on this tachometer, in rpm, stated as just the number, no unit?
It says 7375
